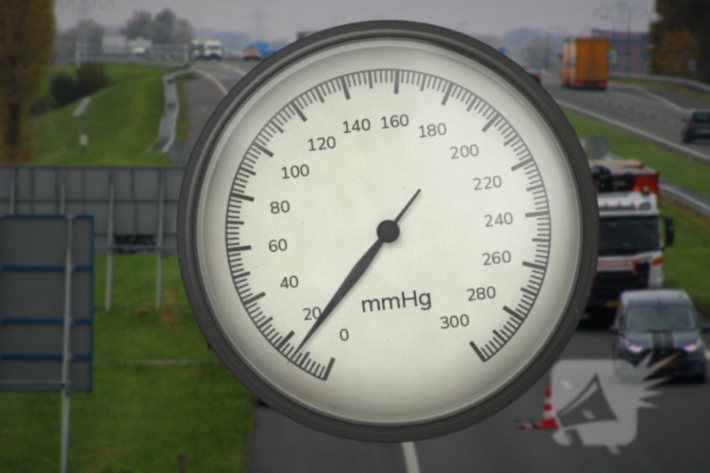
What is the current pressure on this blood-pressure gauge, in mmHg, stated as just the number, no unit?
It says 14
